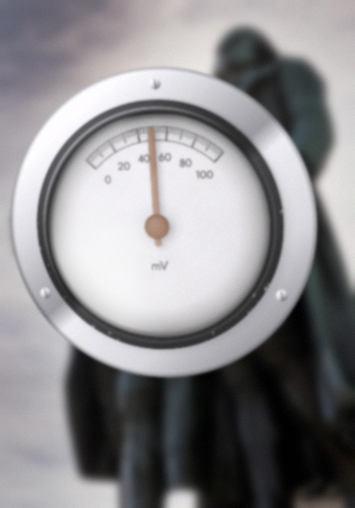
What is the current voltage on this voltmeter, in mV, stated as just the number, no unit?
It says 50
